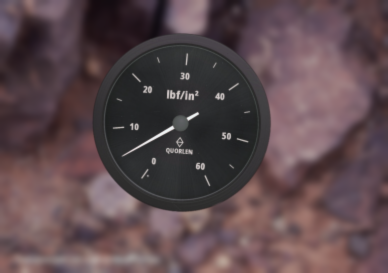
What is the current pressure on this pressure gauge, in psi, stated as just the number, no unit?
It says 5
